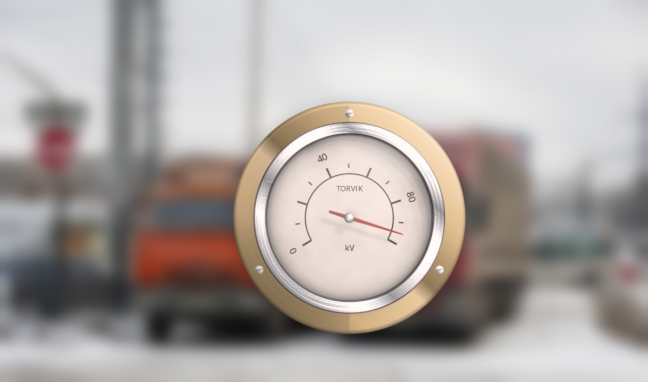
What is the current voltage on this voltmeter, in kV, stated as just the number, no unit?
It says 95
